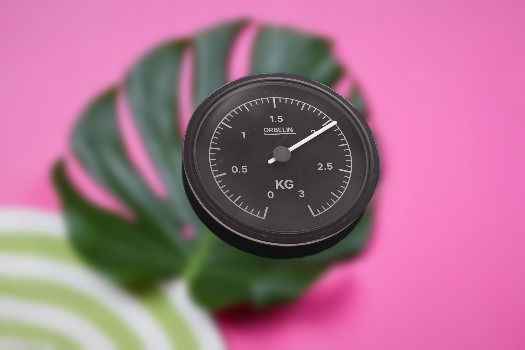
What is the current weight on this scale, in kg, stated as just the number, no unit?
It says 2.05
